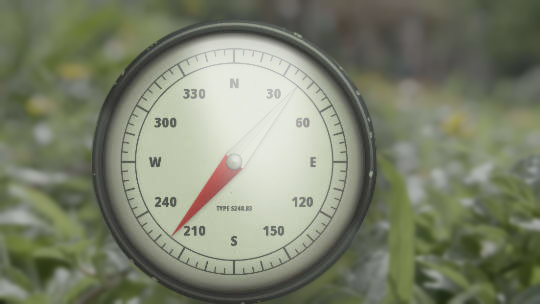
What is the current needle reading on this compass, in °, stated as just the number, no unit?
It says 220
